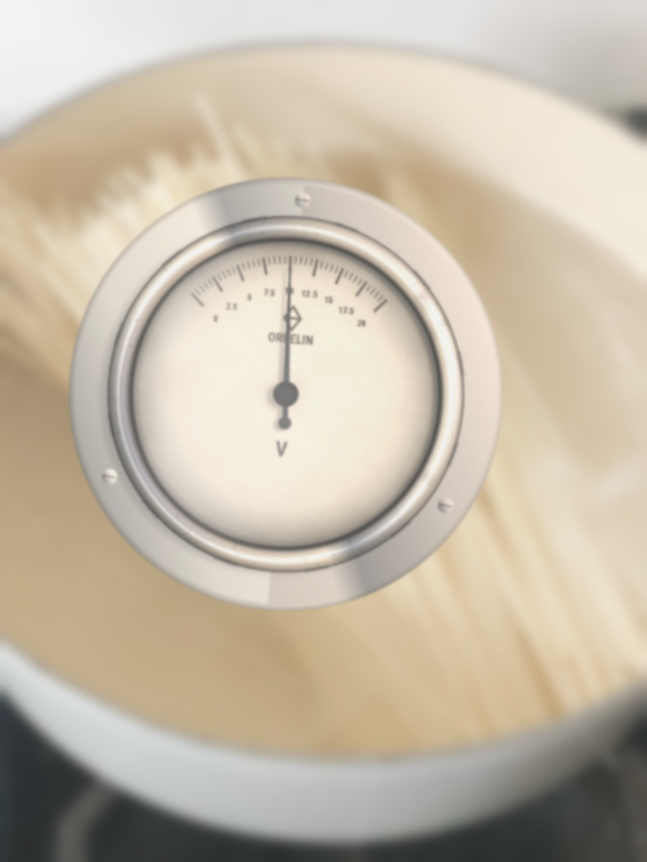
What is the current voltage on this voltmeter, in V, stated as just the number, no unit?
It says 10
